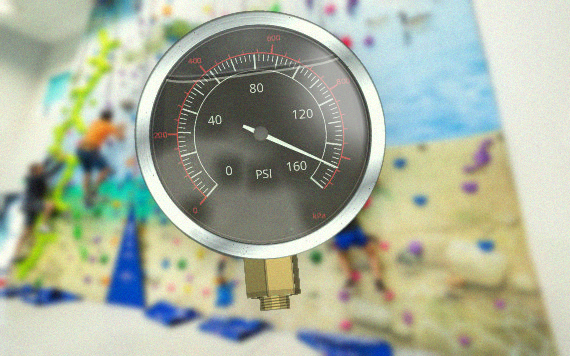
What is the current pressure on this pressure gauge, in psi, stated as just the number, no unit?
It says 150
